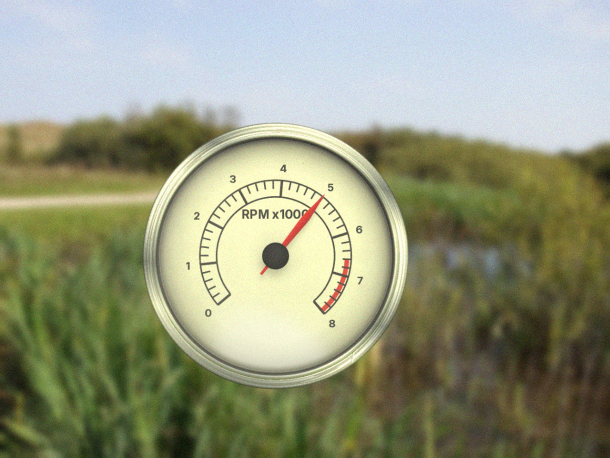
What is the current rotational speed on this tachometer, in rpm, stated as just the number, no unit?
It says 5000
